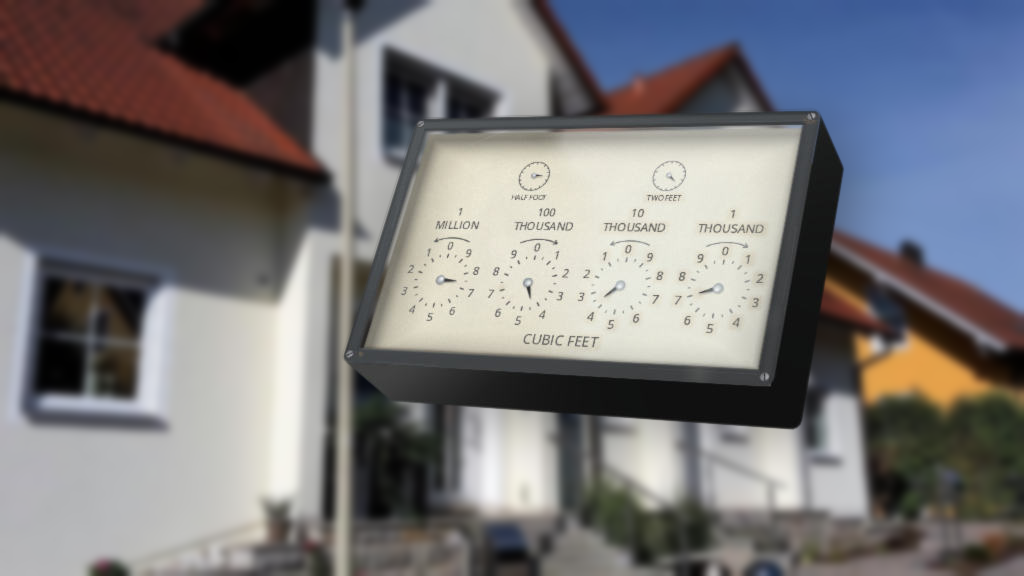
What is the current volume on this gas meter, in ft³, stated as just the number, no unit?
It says 743700
